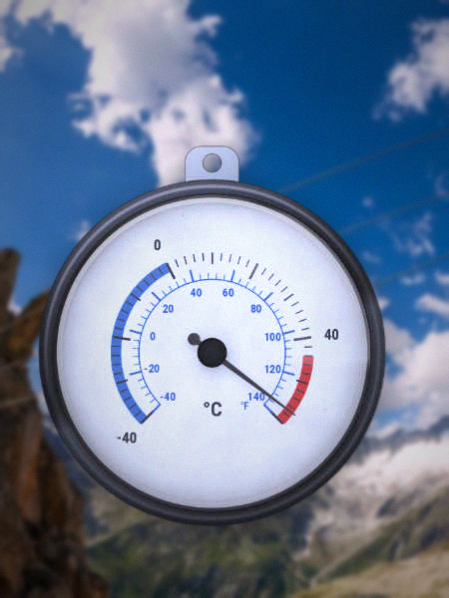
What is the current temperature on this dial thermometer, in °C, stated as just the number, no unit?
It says 57
